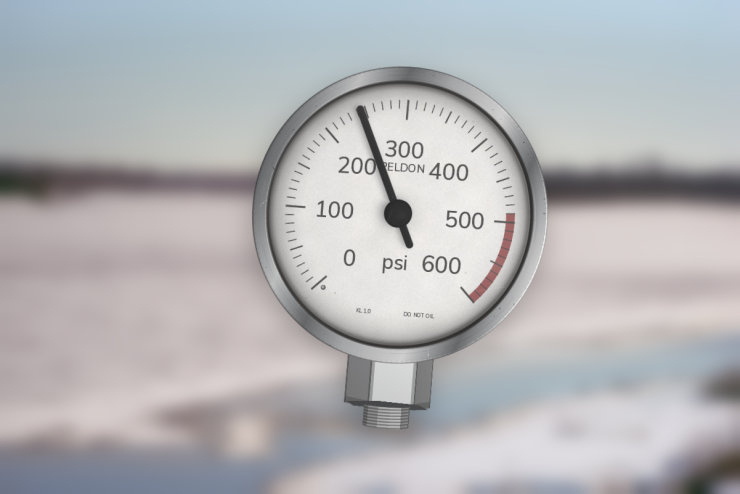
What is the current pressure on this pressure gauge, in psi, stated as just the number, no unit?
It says 245
